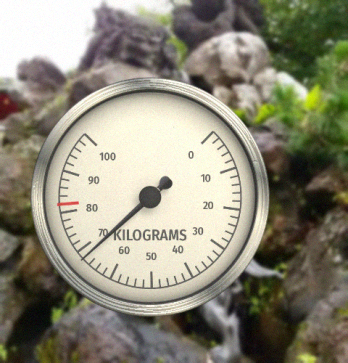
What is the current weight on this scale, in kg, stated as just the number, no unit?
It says 68
